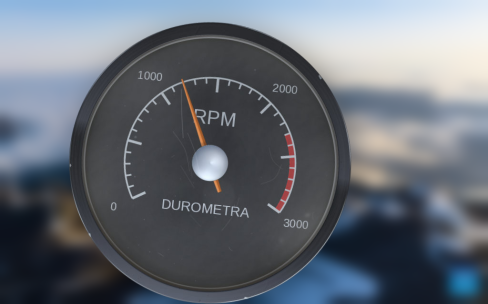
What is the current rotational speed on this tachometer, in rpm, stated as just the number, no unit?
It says 1200
